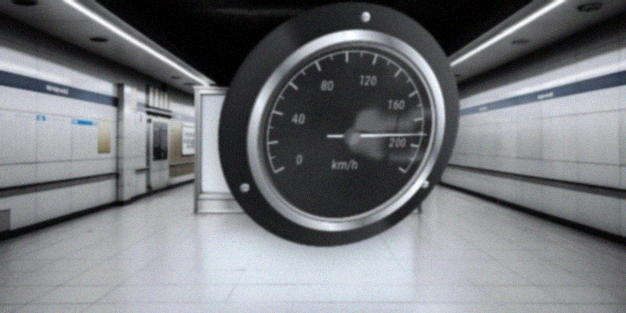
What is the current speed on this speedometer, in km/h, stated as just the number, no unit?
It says 190
